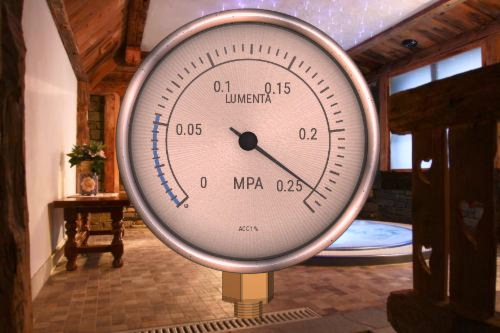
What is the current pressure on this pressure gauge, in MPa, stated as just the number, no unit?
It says 0.24
